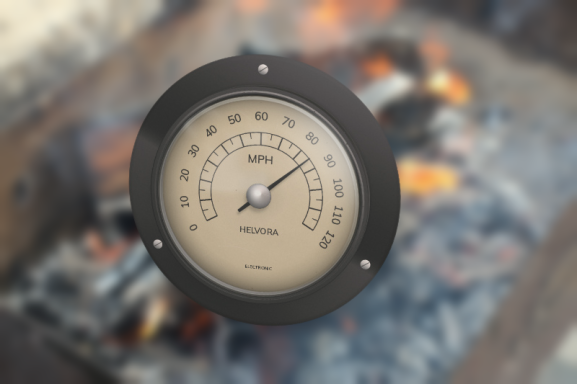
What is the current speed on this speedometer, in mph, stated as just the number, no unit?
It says 85
